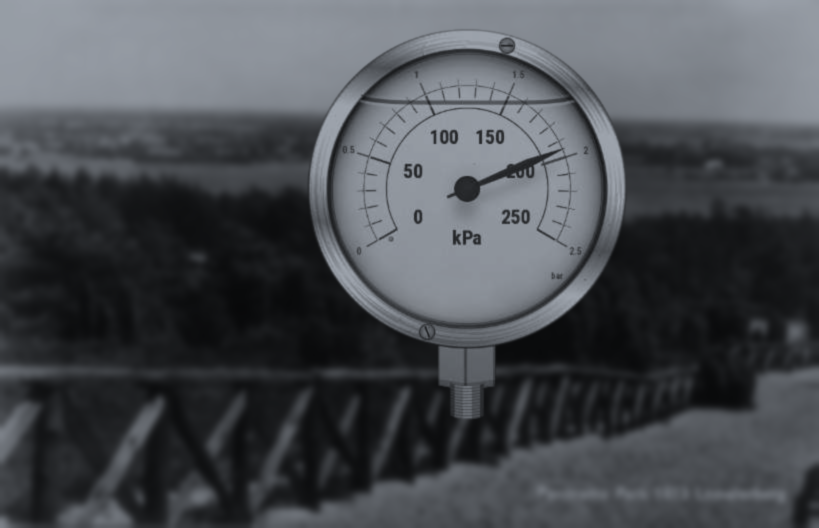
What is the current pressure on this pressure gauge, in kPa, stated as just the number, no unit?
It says 195
